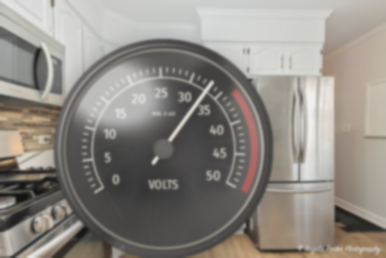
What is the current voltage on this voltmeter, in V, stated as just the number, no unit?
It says 33
